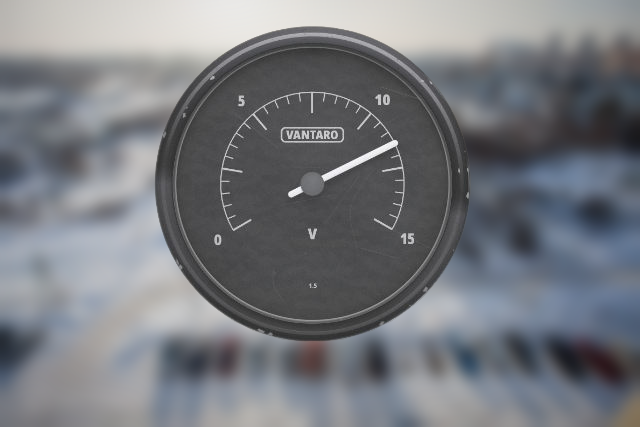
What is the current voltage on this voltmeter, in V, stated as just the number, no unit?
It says 11.5
